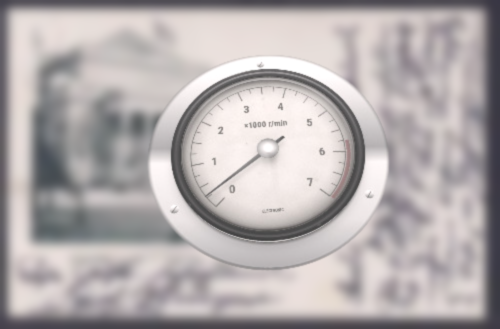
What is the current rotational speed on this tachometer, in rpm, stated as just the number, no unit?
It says 250
